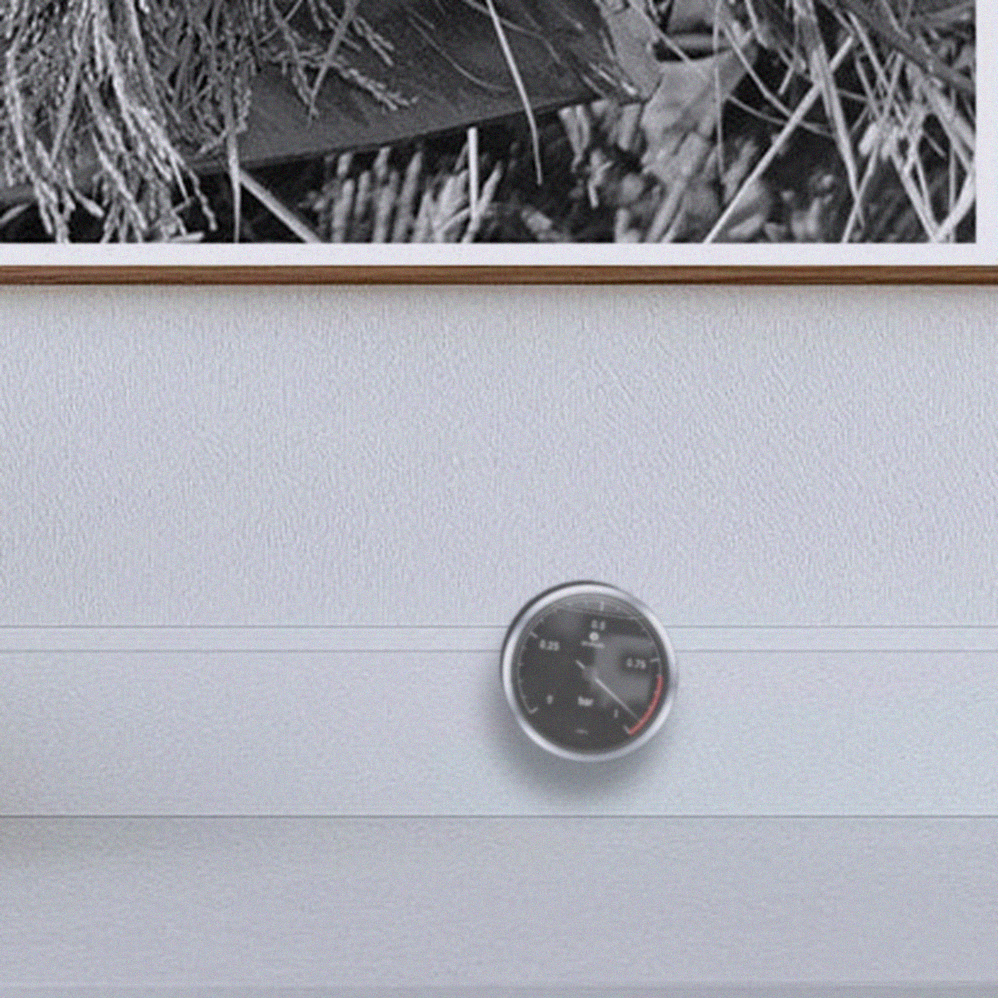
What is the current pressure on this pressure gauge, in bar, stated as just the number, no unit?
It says 0.95
